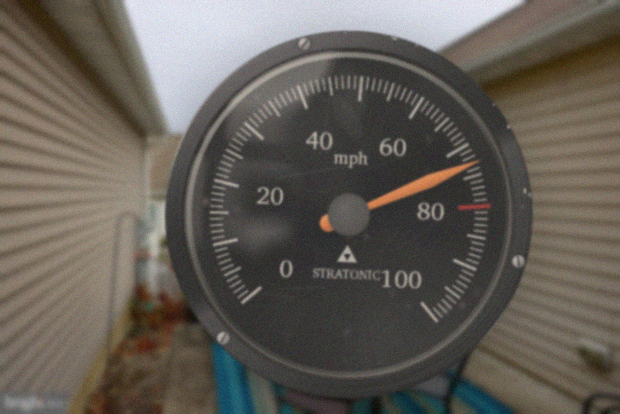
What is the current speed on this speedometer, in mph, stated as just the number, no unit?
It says 73
